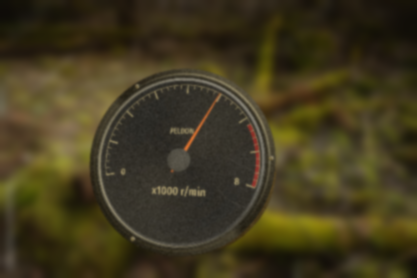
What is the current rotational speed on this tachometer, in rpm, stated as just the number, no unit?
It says 5000
